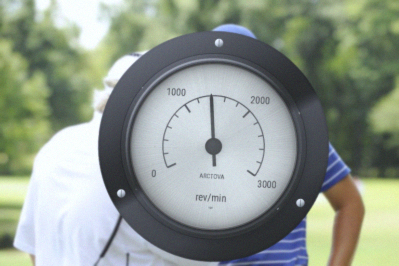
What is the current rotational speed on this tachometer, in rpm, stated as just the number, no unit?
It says 1400
